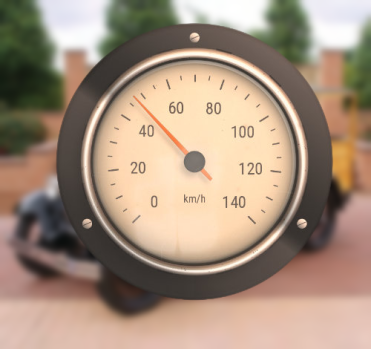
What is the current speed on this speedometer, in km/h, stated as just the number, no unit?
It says 47.5
